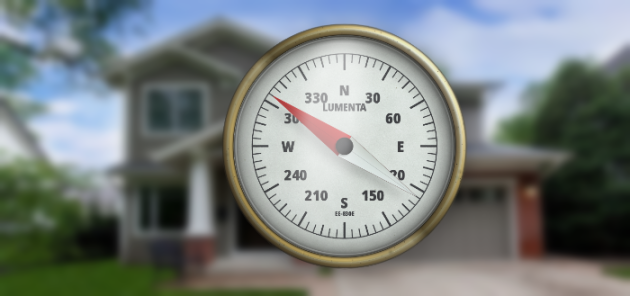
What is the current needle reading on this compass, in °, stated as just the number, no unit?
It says 305
